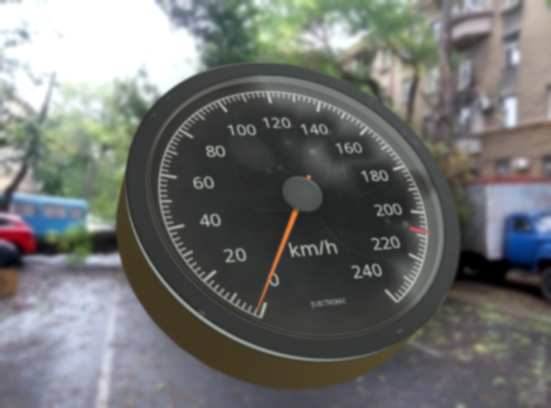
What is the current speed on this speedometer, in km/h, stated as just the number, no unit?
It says 2
